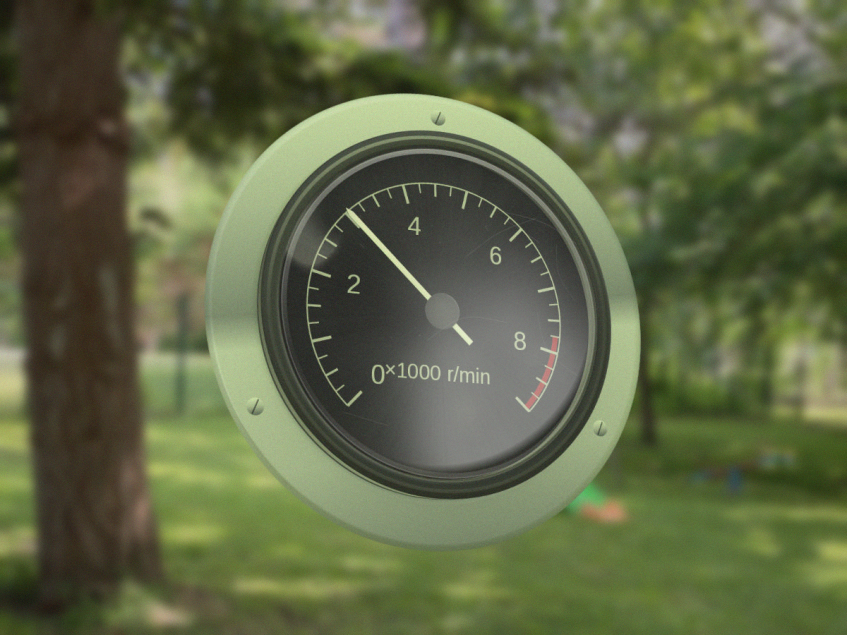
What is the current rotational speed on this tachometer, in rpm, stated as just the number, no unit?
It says 3000
